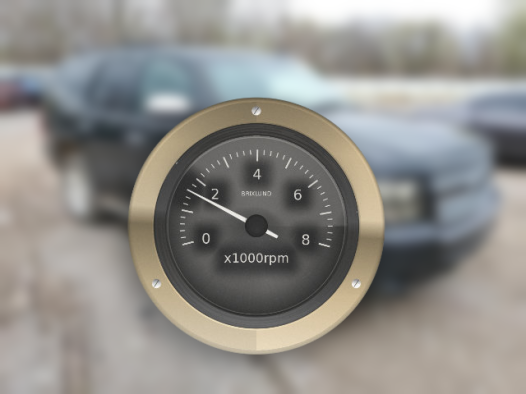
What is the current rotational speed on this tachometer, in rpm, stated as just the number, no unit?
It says 1600
